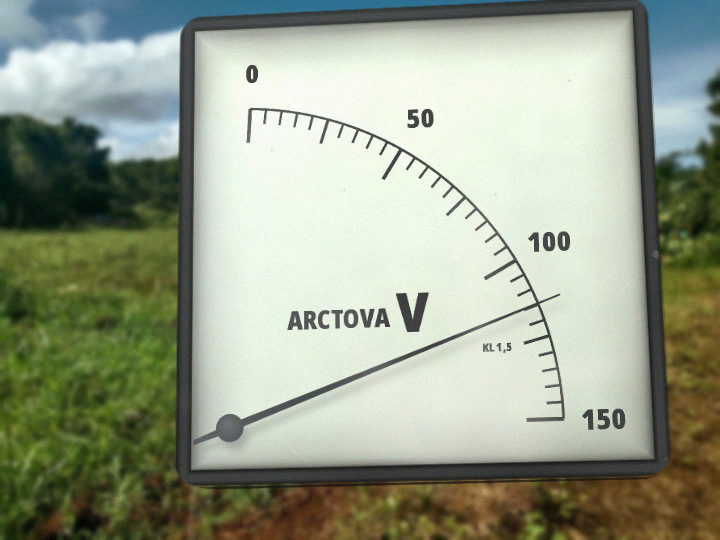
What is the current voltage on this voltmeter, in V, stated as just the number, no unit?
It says 115
